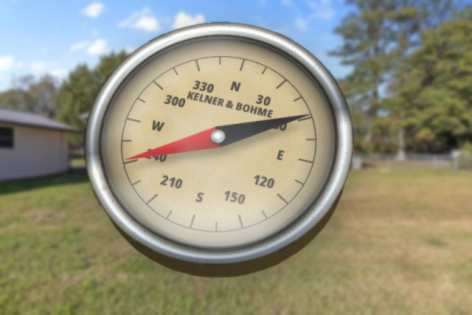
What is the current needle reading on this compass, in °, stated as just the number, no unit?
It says 240
